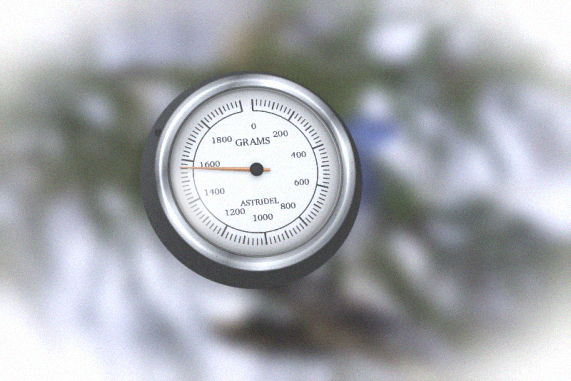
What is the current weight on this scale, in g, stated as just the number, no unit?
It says 1560
